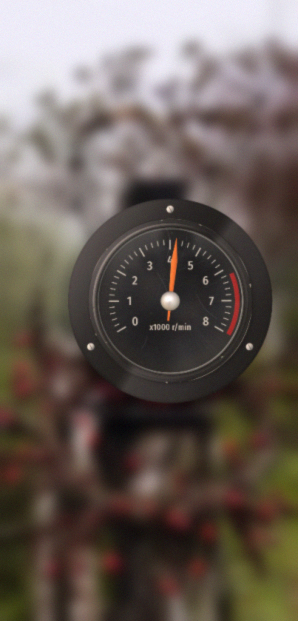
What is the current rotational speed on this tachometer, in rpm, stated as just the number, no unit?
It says 4200
